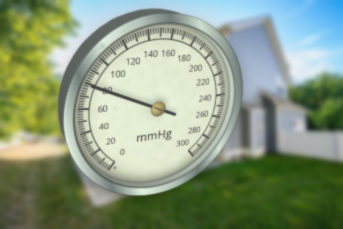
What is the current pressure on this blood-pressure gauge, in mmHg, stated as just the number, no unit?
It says 80
